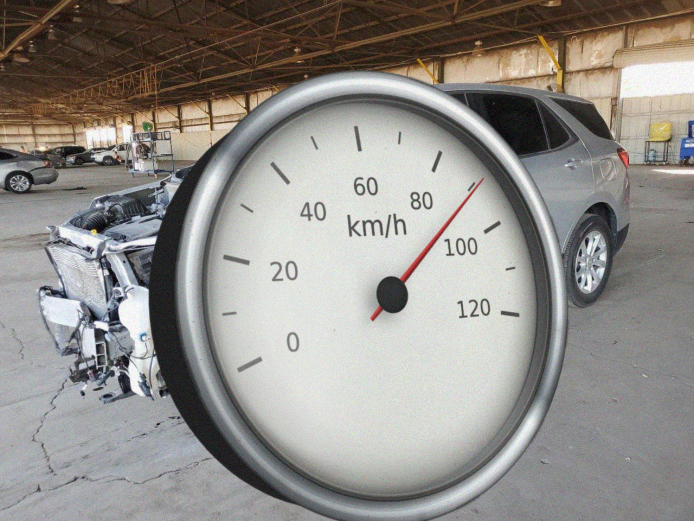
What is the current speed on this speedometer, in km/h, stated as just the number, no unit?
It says 90
